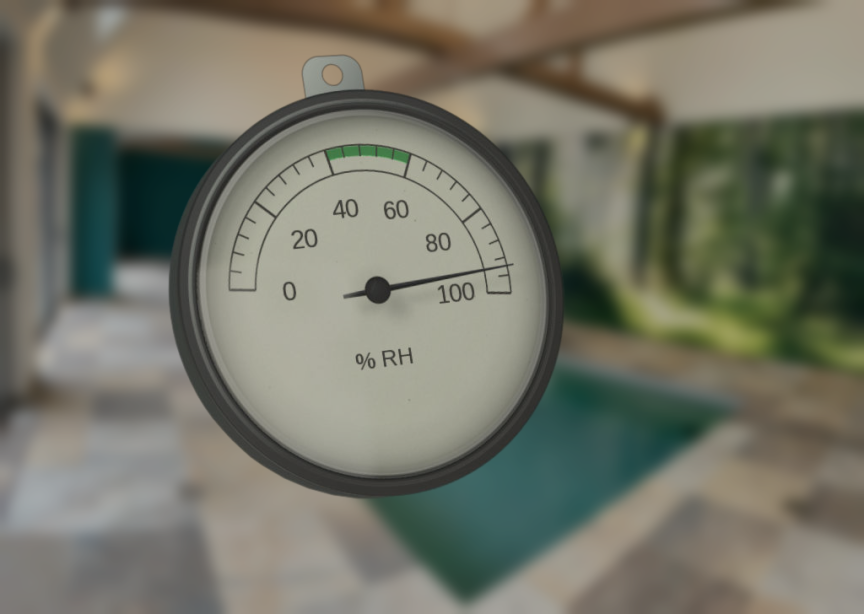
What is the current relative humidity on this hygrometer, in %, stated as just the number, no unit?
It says 94
